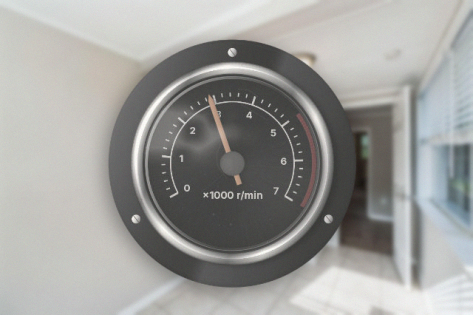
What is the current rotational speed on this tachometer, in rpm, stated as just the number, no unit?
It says 2900
